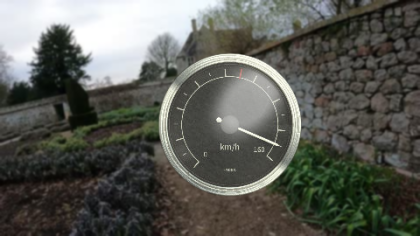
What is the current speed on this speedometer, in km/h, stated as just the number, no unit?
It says 150
